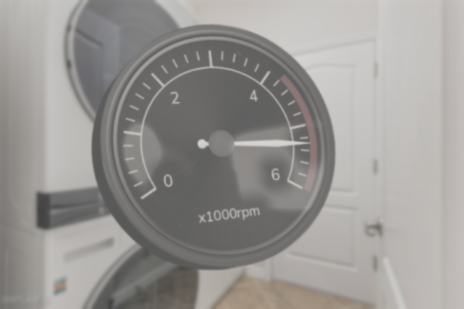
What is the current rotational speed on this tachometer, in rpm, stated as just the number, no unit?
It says 5300
